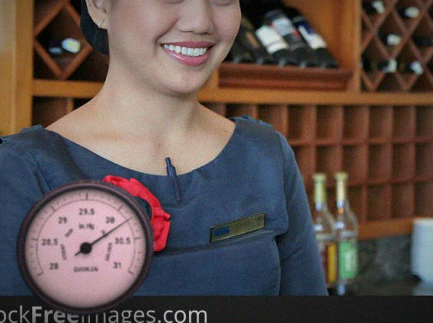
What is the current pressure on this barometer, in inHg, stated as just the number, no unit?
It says 30.2
